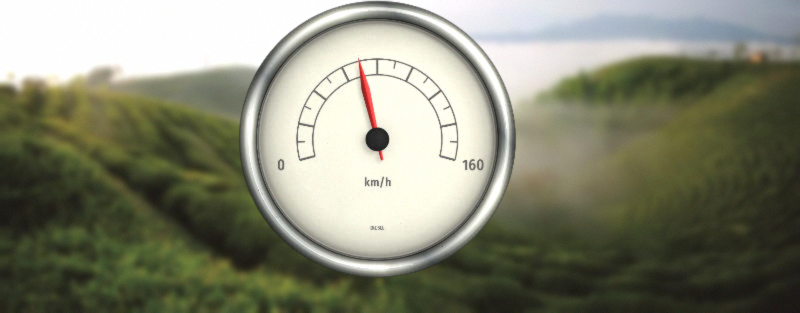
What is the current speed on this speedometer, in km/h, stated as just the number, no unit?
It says 70
